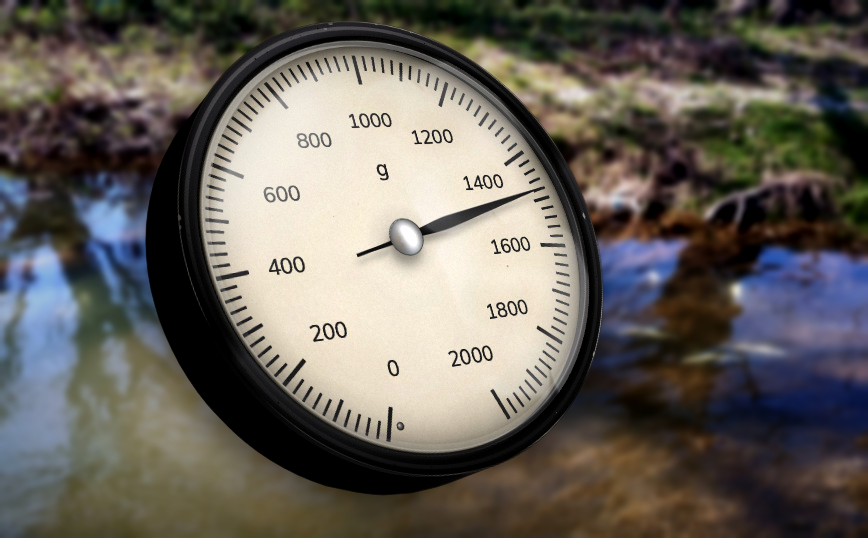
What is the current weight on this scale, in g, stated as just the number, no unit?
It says 1480
